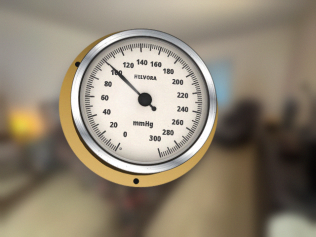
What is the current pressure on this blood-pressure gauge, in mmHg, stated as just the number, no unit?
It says 100
